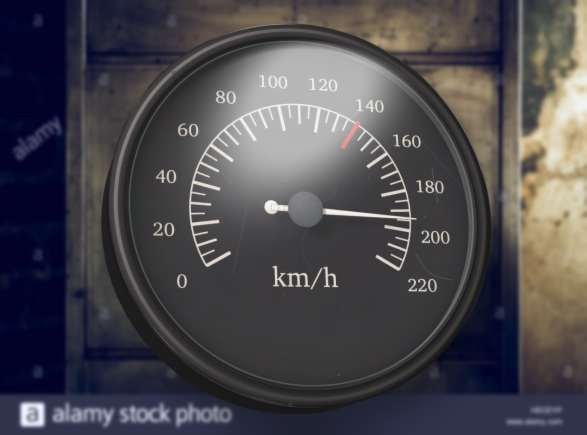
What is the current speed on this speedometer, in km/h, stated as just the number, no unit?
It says 195
